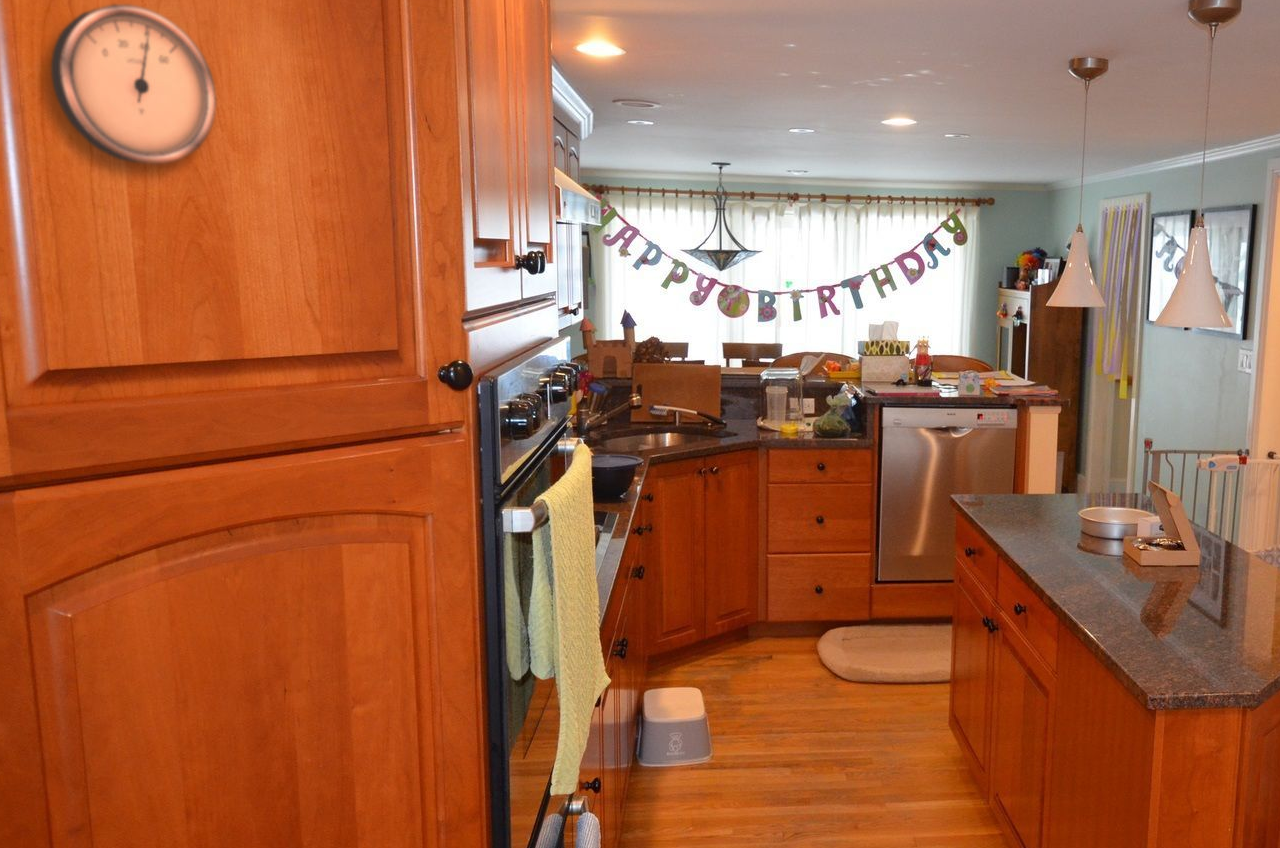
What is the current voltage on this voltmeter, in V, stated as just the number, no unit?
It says 40
